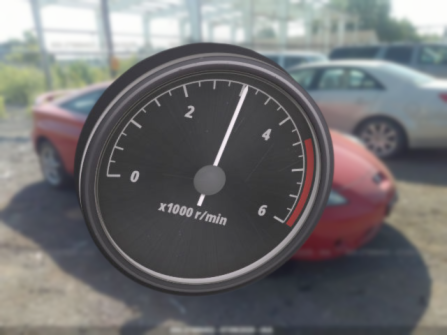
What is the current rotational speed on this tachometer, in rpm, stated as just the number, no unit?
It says 3000
